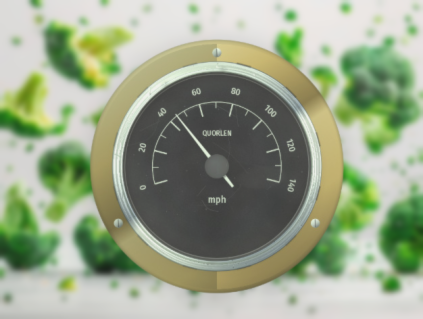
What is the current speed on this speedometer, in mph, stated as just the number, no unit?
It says 45
